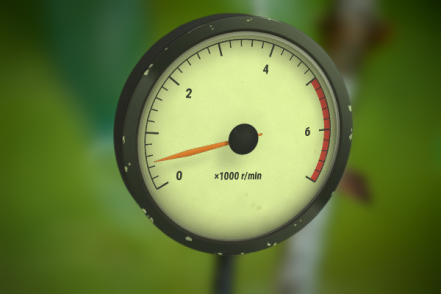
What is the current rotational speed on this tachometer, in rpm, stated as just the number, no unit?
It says 500
